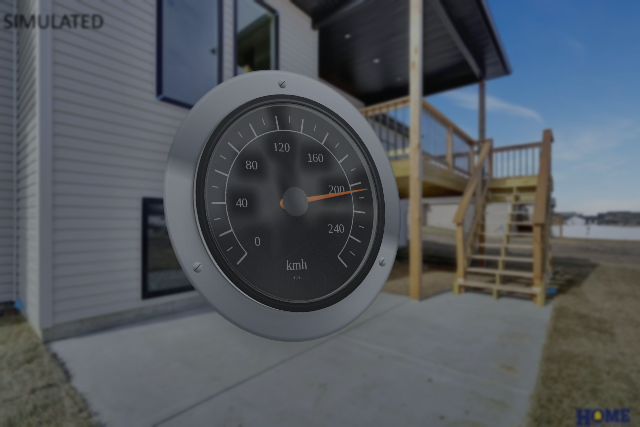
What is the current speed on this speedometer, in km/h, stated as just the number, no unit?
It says 205
